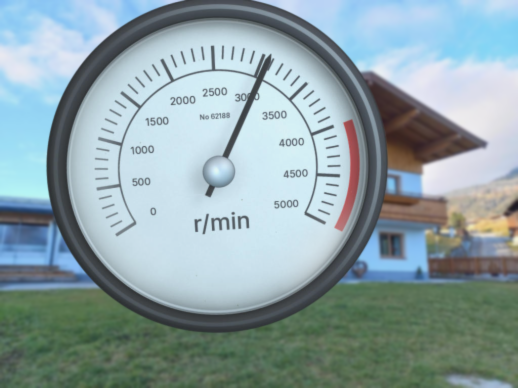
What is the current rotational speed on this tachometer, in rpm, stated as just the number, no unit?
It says 3050
